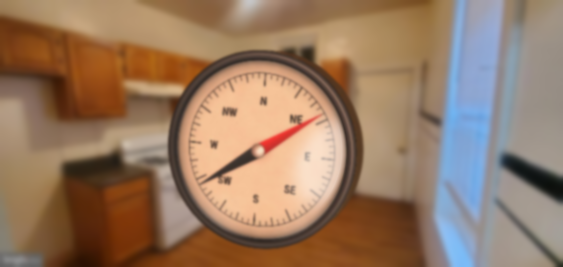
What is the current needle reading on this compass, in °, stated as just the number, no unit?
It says 55
